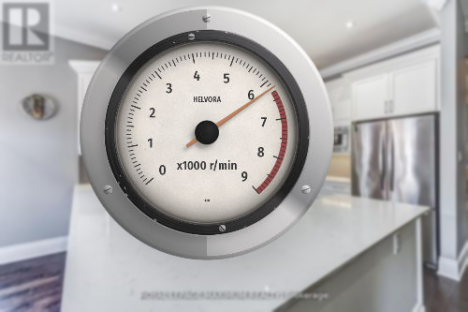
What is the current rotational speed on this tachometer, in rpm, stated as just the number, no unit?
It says 6200
